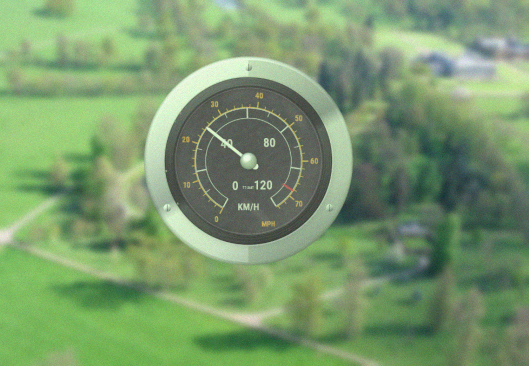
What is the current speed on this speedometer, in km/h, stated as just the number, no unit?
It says 40
